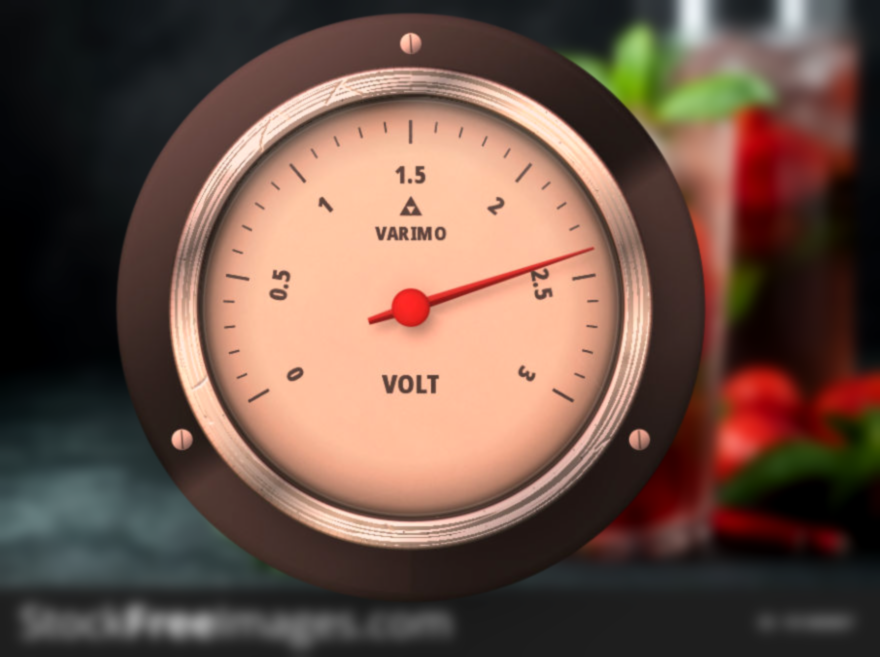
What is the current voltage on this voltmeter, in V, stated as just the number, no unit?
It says 2.4
